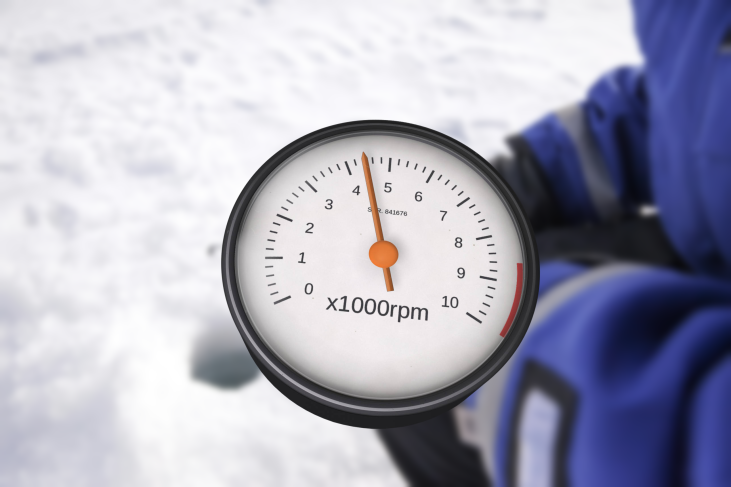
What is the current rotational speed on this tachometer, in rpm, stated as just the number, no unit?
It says 4400
